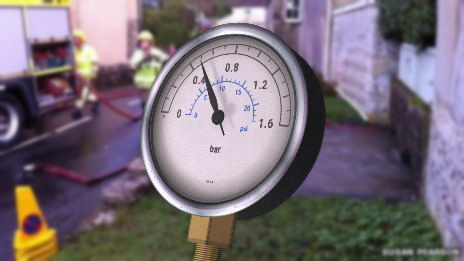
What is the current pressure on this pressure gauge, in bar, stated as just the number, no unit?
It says 0.5
